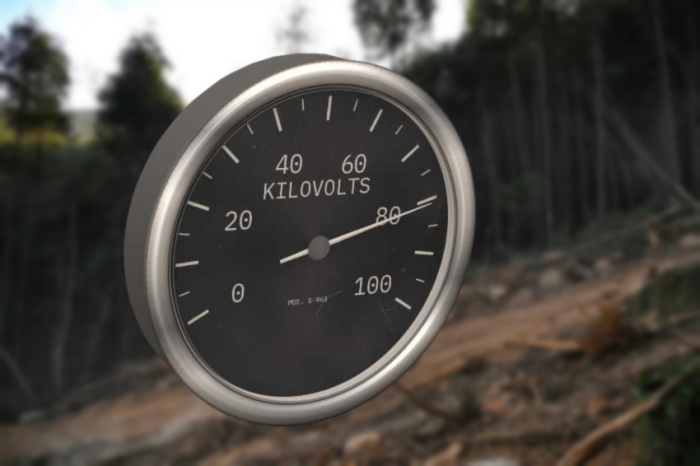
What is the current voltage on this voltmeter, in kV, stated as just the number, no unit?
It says 80
